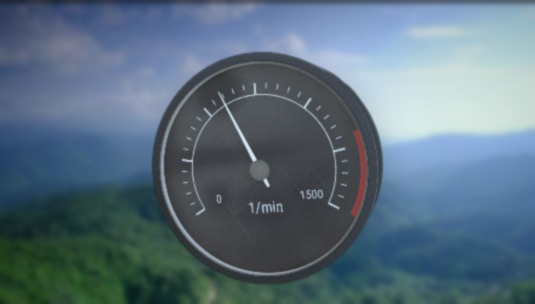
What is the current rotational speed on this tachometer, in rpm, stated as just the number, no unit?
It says 600
